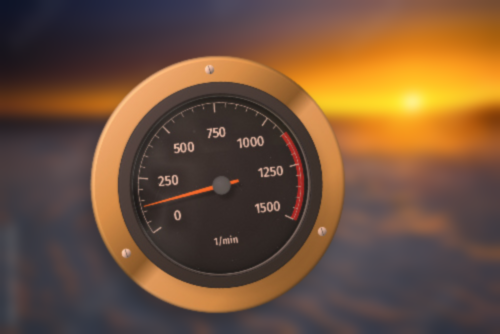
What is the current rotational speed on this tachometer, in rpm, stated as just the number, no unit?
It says 125
